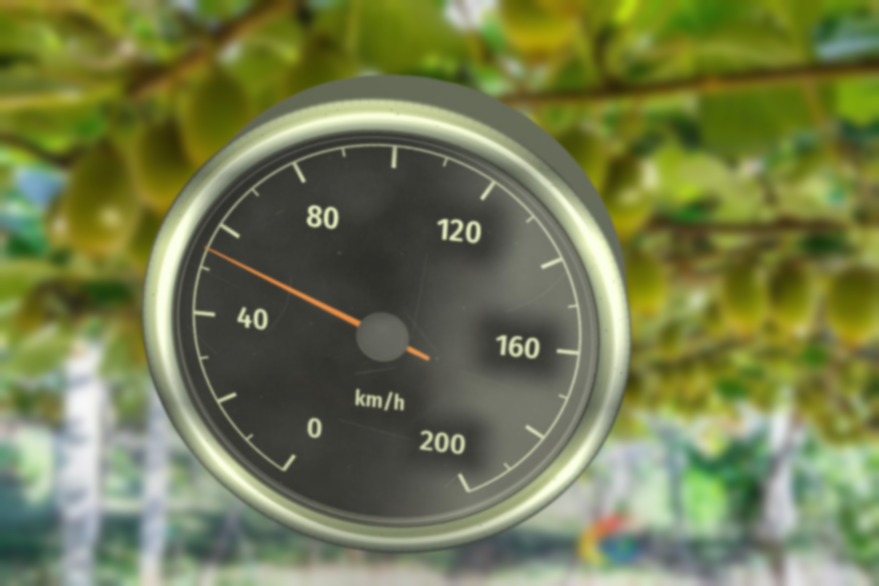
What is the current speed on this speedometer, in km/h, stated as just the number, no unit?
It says 55
